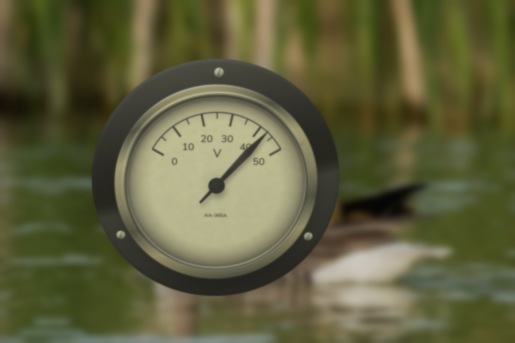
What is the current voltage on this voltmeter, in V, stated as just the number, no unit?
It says 42.5
